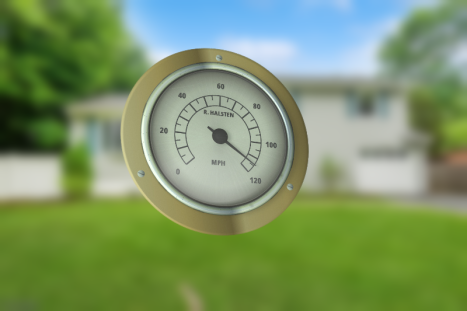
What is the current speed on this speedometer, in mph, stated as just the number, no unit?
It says 115
